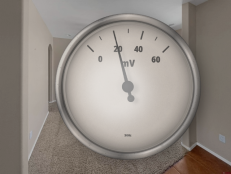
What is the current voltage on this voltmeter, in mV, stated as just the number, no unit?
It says 20
